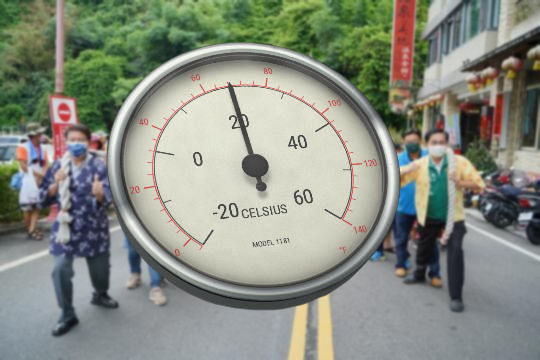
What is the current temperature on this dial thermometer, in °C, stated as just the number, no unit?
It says 20
